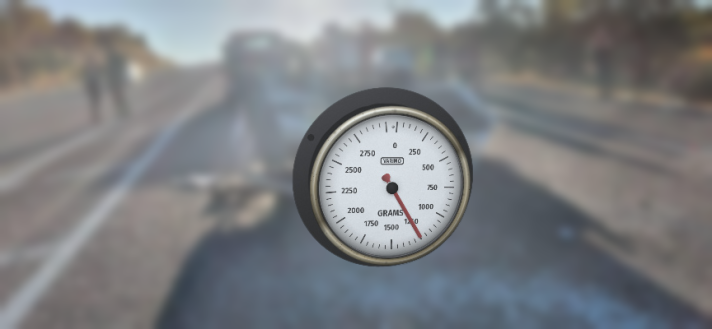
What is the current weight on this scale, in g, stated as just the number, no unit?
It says 1250
